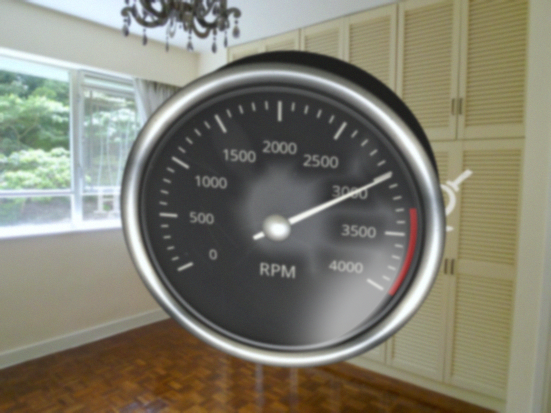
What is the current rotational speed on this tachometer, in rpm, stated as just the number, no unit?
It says 3000
